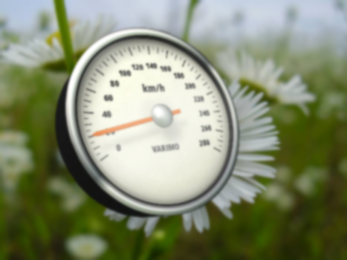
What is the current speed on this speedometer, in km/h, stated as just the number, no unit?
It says 20
